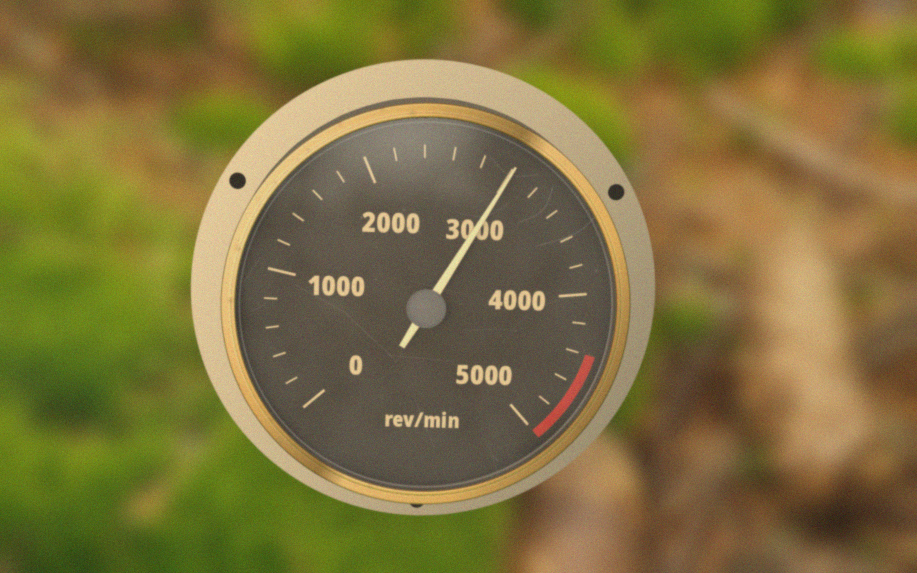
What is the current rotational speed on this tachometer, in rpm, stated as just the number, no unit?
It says 3000
